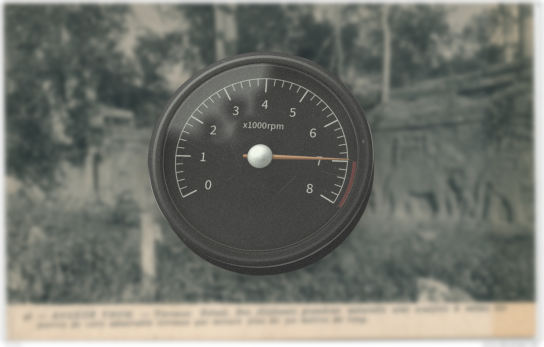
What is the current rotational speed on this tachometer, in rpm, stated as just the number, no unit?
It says 7000
